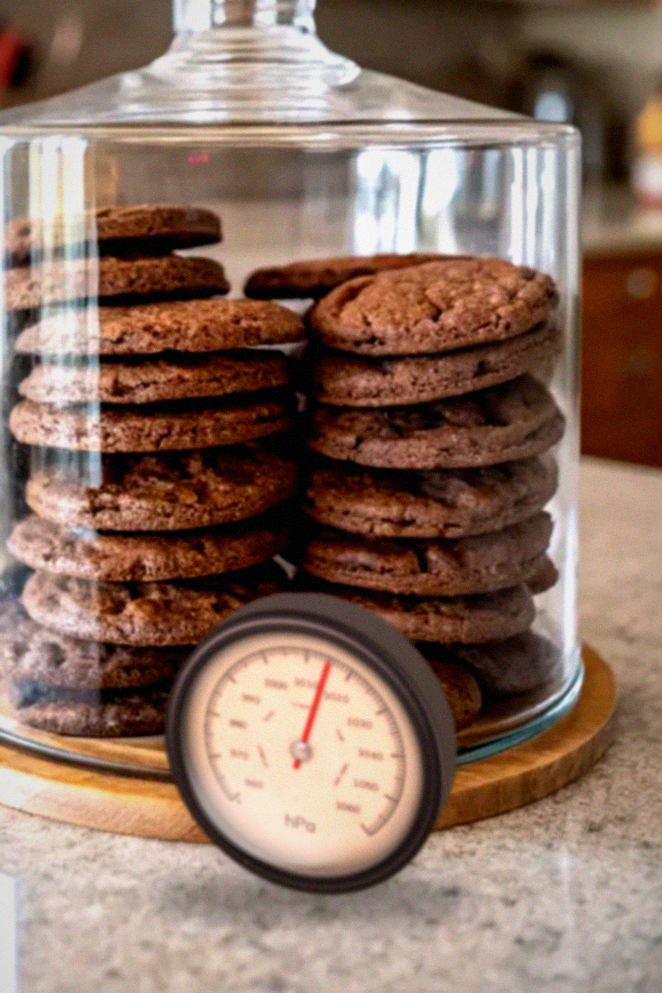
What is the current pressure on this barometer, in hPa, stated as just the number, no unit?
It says 1015
